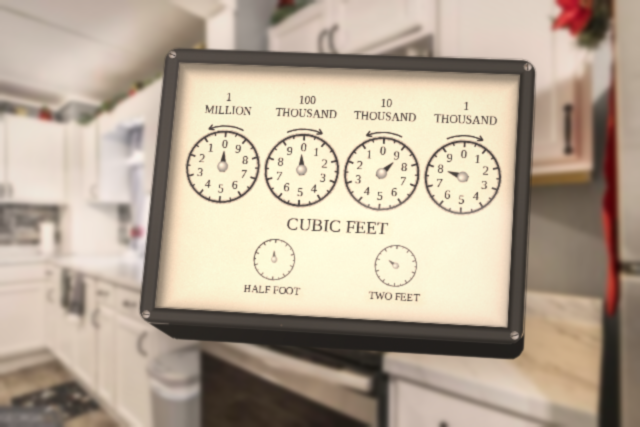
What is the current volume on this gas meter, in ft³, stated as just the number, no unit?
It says 998800
